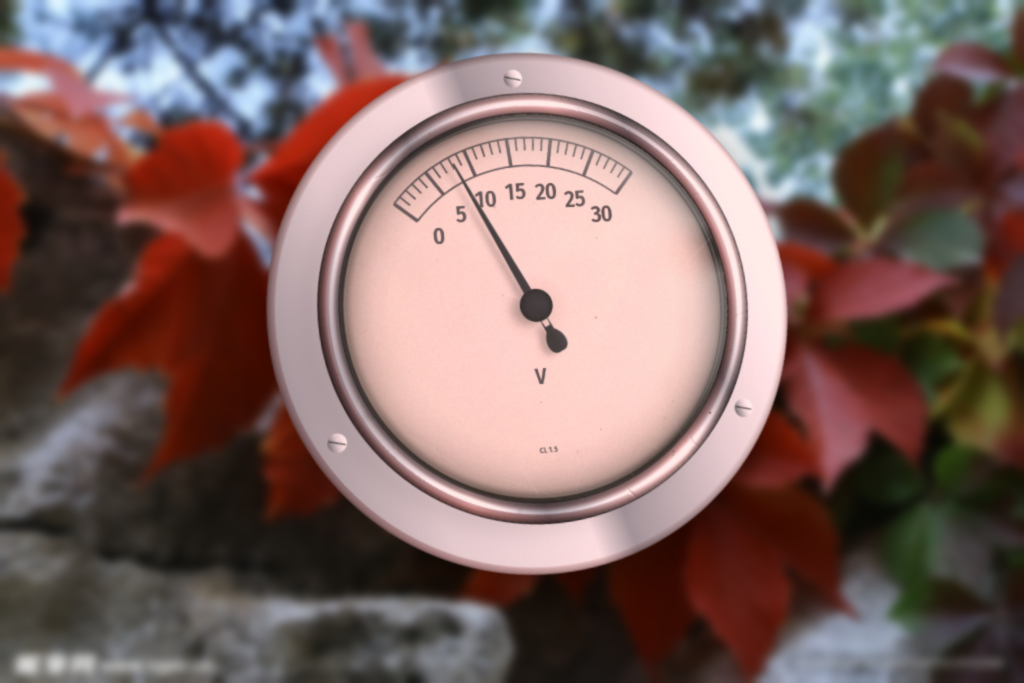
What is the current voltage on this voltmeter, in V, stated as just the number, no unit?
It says 8
